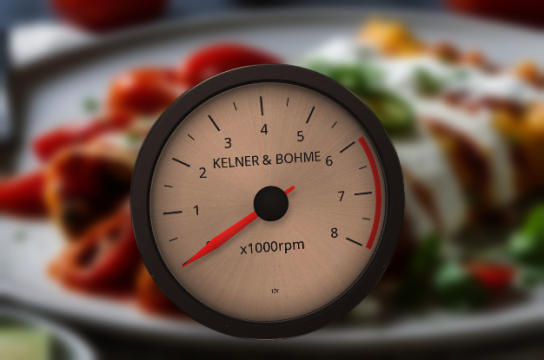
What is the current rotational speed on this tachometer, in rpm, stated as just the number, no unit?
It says 0
